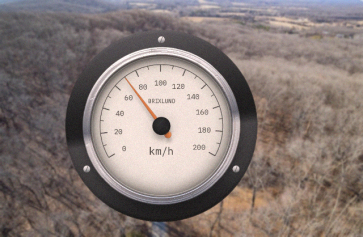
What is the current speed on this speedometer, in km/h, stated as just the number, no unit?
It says 70
